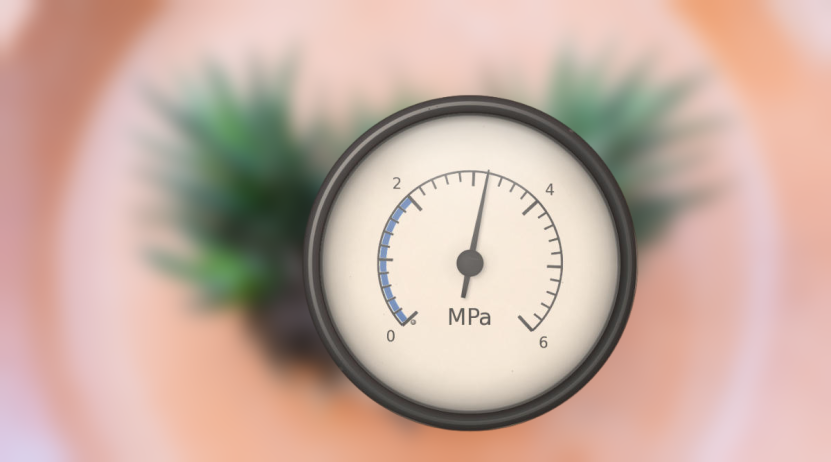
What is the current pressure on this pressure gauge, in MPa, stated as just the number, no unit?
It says 3.2
